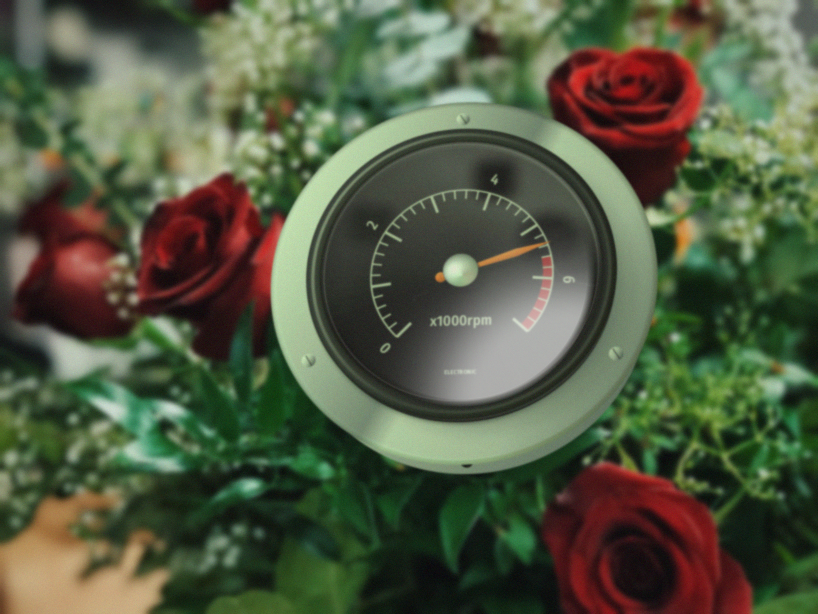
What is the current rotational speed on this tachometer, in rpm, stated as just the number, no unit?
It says 5400
